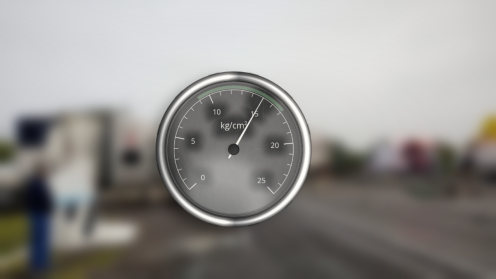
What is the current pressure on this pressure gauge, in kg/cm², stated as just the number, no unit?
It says 15
